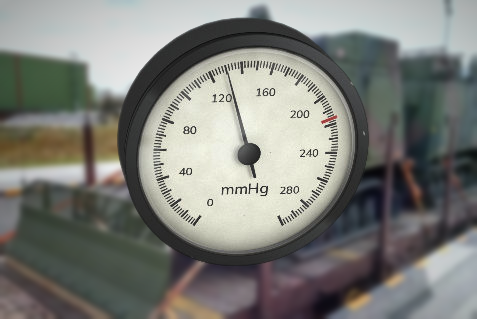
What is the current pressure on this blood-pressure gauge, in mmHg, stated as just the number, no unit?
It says 130
